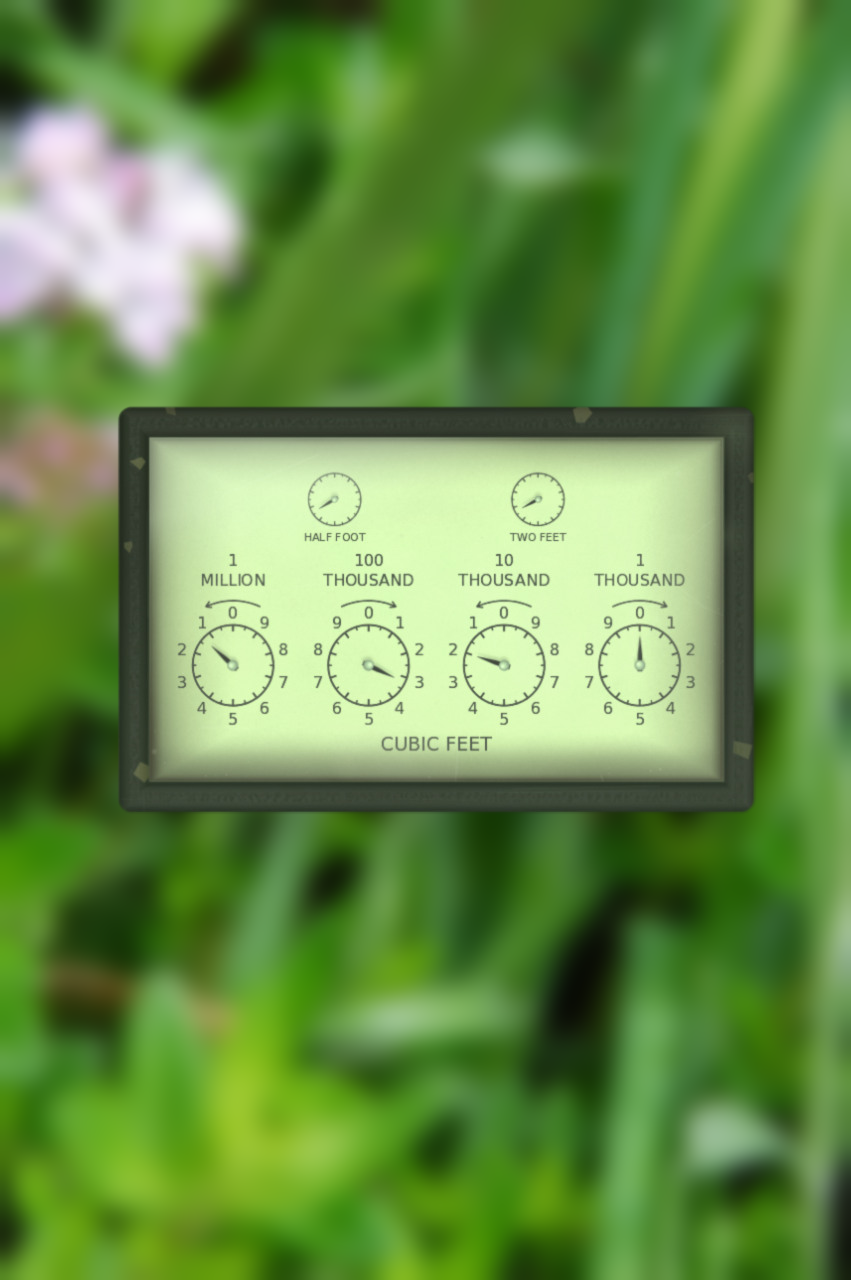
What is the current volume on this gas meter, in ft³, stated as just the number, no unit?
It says 132000
